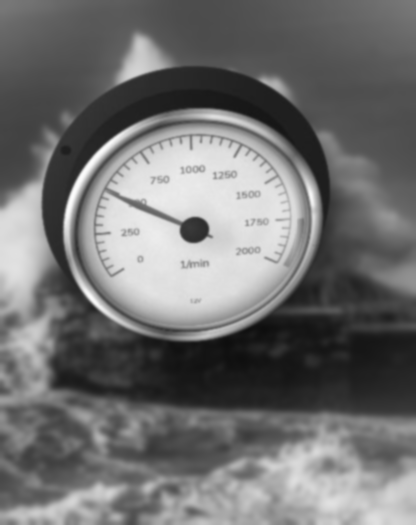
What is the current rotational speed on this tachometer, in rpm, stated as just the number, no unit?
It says 500
